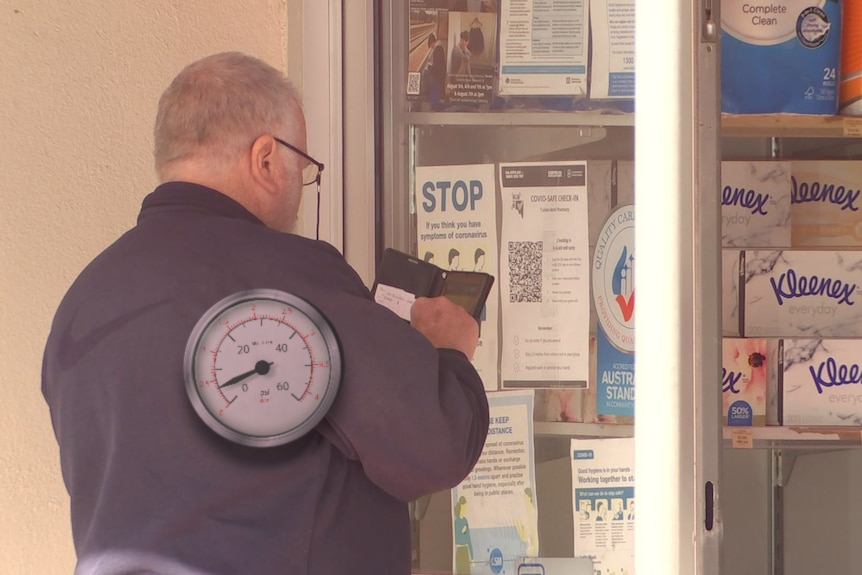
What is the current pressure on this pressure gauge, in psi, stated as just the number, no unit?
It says 5
